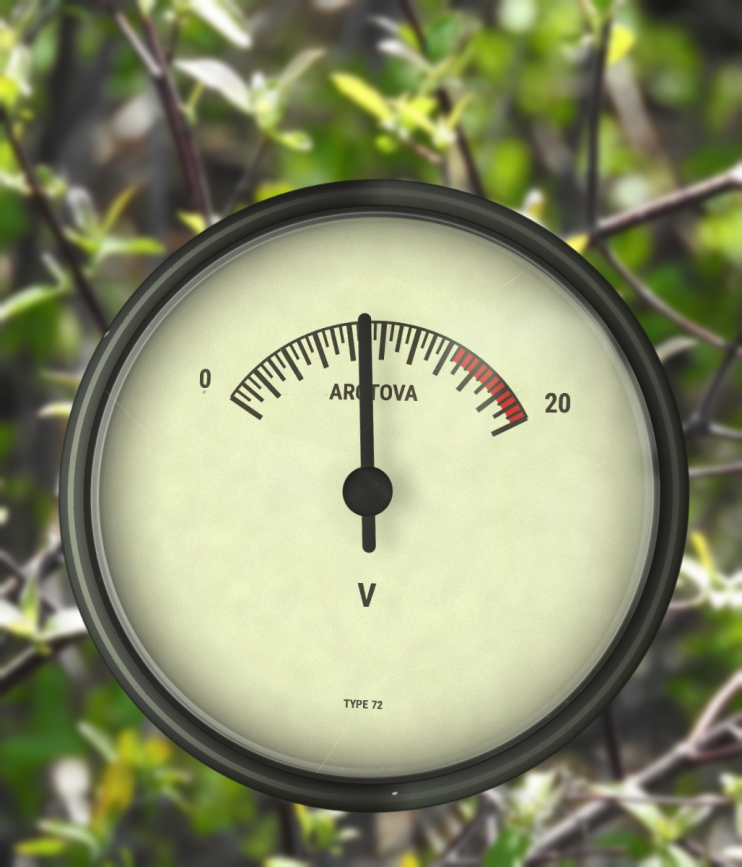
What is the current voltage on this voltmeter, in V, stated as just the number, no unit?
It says 9
